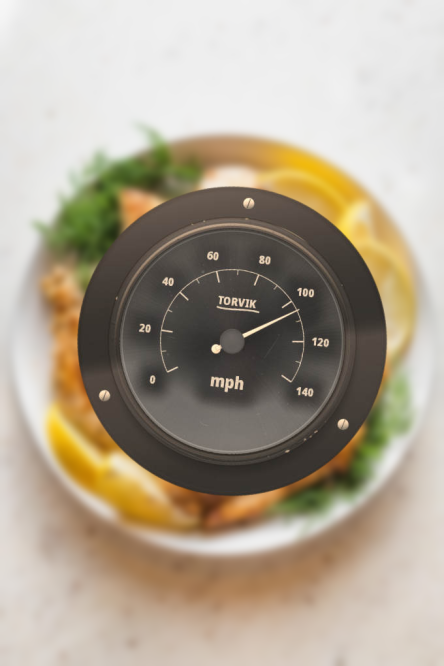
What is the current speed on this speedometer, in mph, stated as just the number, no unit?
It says 105
